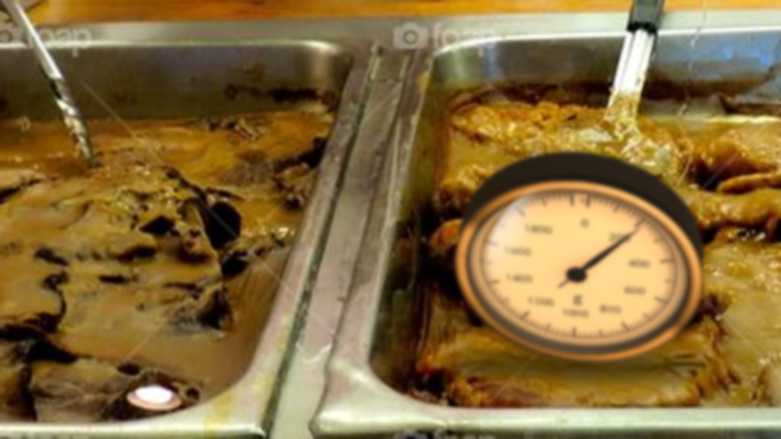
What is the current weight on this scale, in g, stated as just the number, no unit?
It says 200
